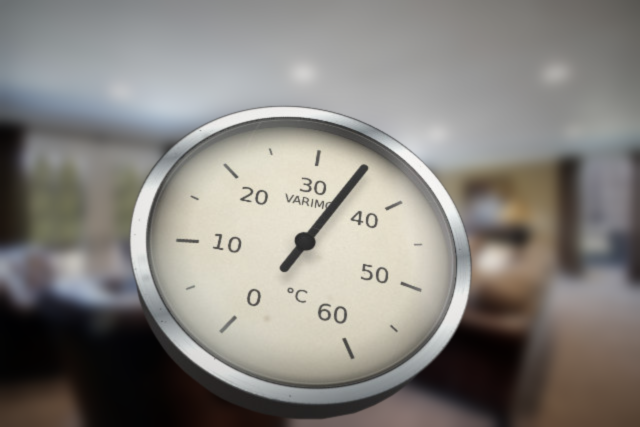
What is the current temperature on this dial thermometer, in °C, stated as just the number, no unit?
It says 35
